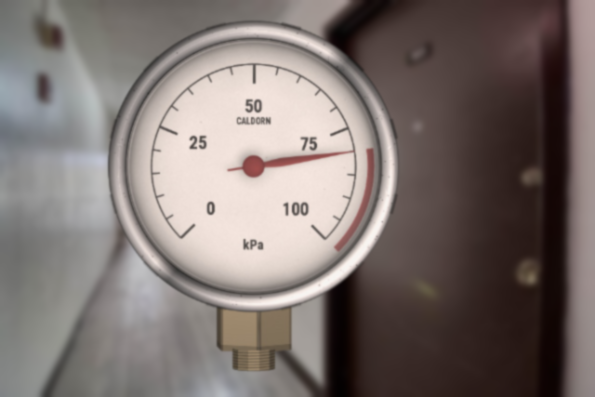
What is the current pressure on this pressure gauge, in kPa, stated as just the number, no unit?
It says 80
